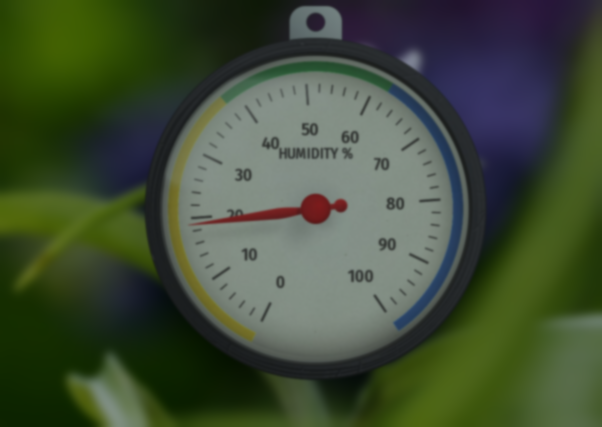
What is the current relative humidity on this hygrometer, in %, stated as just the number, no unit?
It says 19
